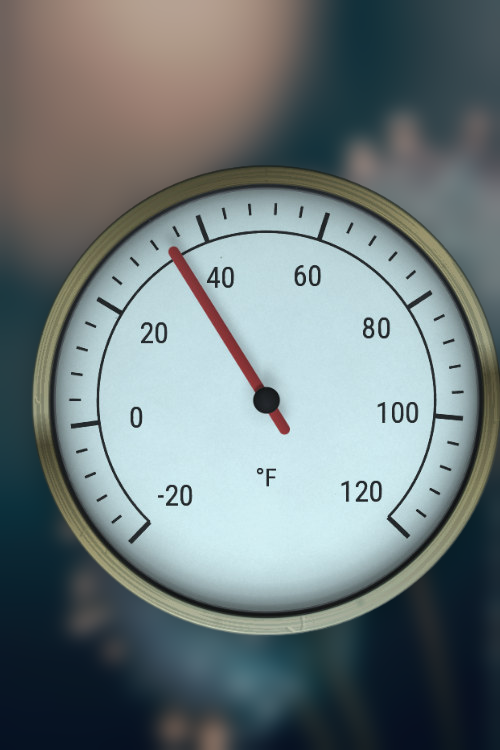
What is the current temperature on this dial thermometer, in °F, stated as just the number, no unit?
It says 34
